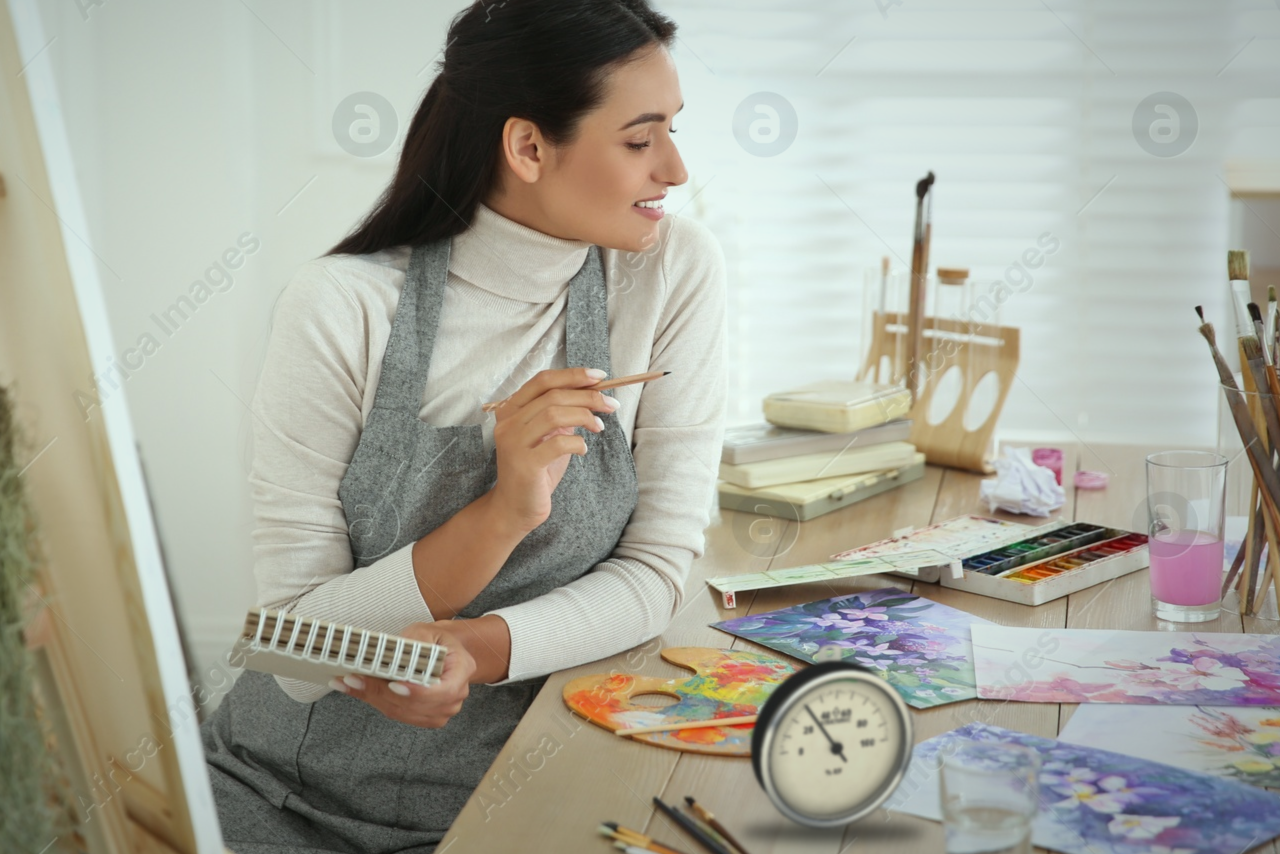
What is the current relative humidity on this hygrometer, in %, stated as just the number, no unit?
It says 30
